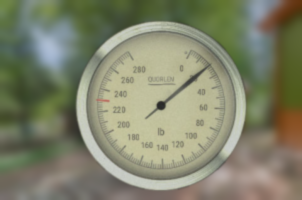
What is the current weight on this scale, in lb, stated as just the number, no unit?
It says 20
